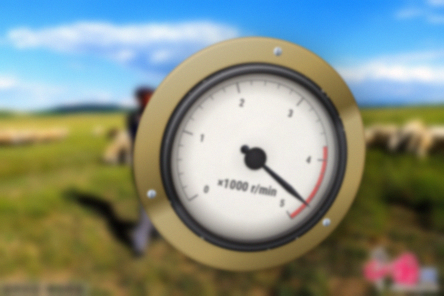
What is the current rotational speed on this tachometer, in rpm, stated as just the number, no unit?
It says 4700
